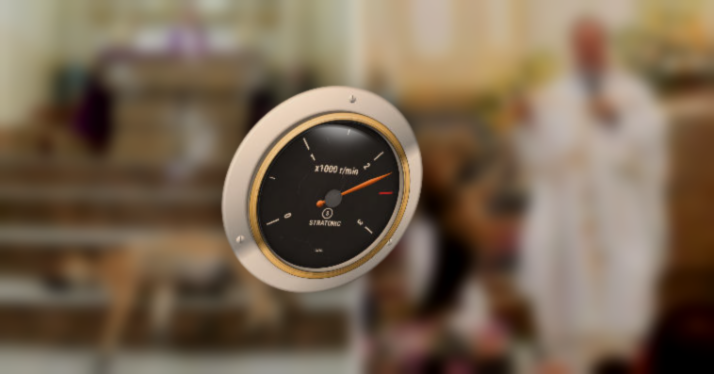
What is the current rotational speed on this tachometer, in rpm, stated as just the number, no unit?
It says 2250
